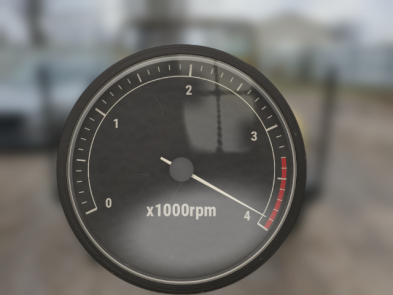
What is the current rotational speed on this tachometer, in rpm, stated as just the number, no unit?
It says 3900
